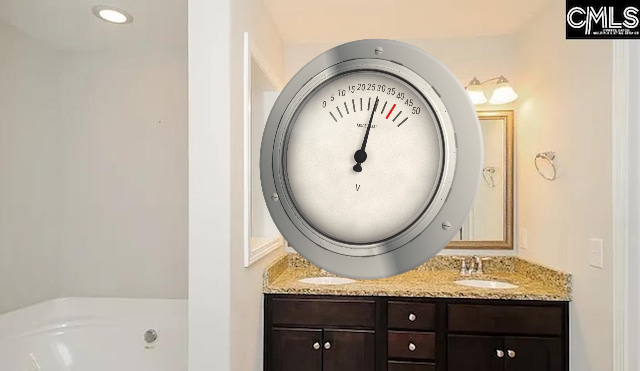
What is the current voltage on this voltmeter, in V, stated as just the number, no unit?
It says 30
